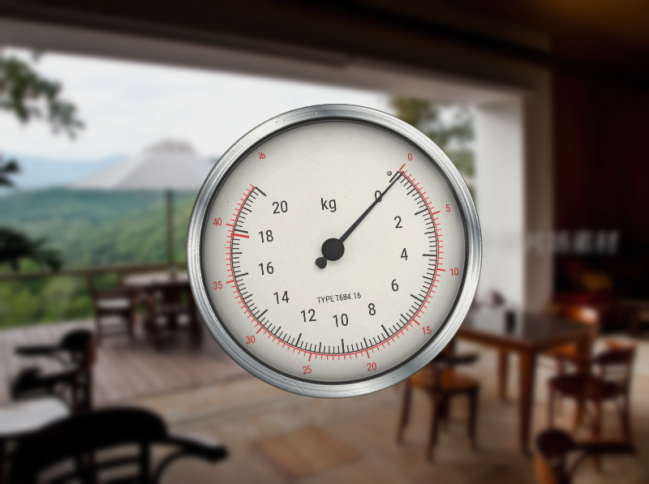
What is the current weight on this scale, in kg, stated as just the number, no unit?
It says 0.2
